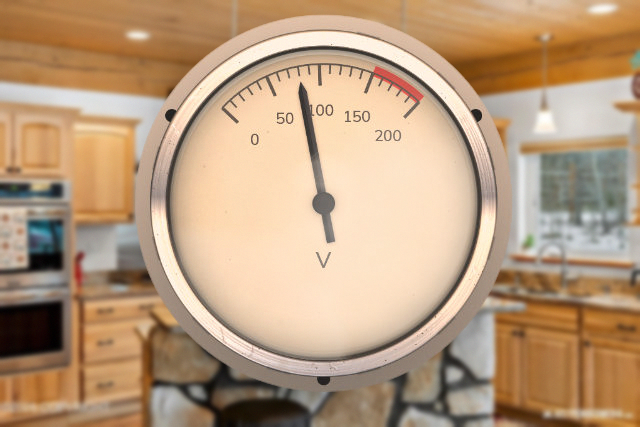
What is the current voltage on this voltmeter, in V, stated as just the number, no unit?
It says 80
